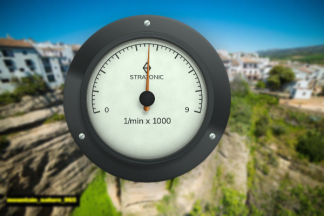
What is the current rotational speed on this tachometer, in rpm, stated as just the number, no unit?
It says 4600
